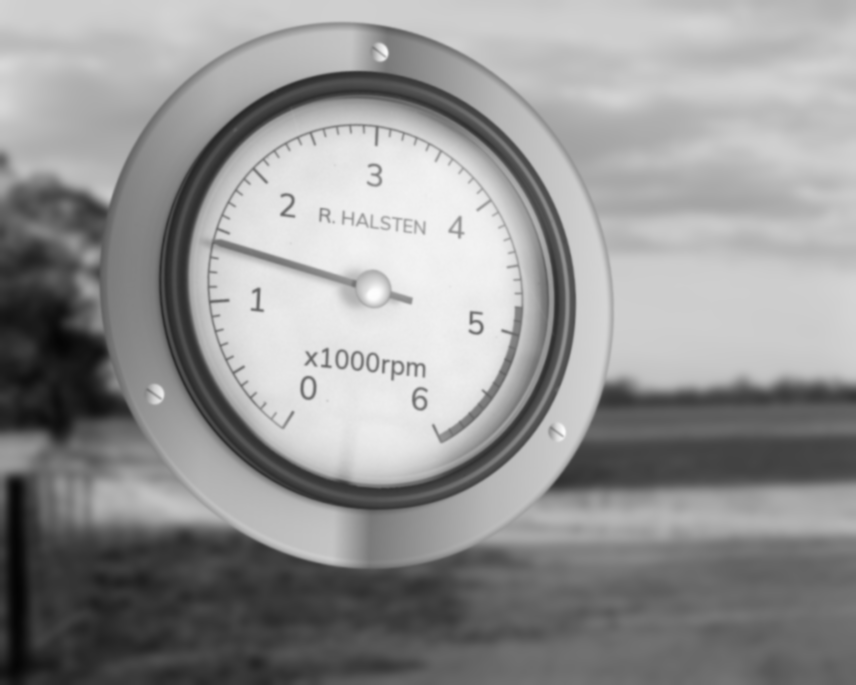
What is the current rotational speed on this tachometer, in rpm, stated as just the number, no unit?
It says 1400
